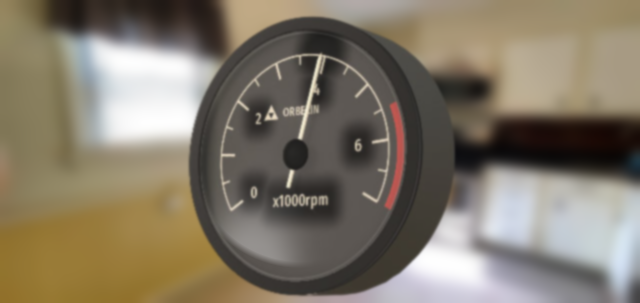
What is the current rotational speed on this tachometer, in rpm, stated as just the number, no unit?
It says 4000
